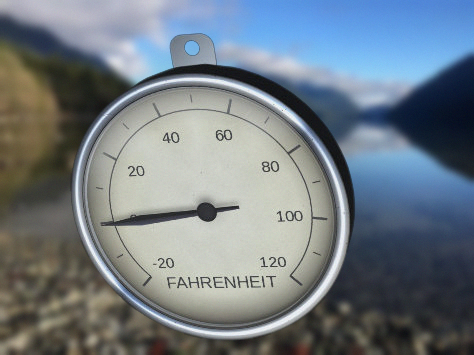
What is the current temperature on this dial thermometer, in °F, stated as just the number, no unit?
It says 0
